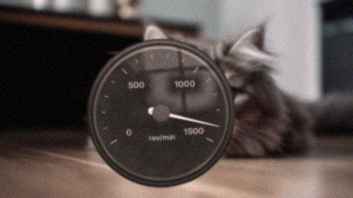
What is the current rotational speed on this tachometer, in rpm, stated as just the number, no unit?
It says 1400
